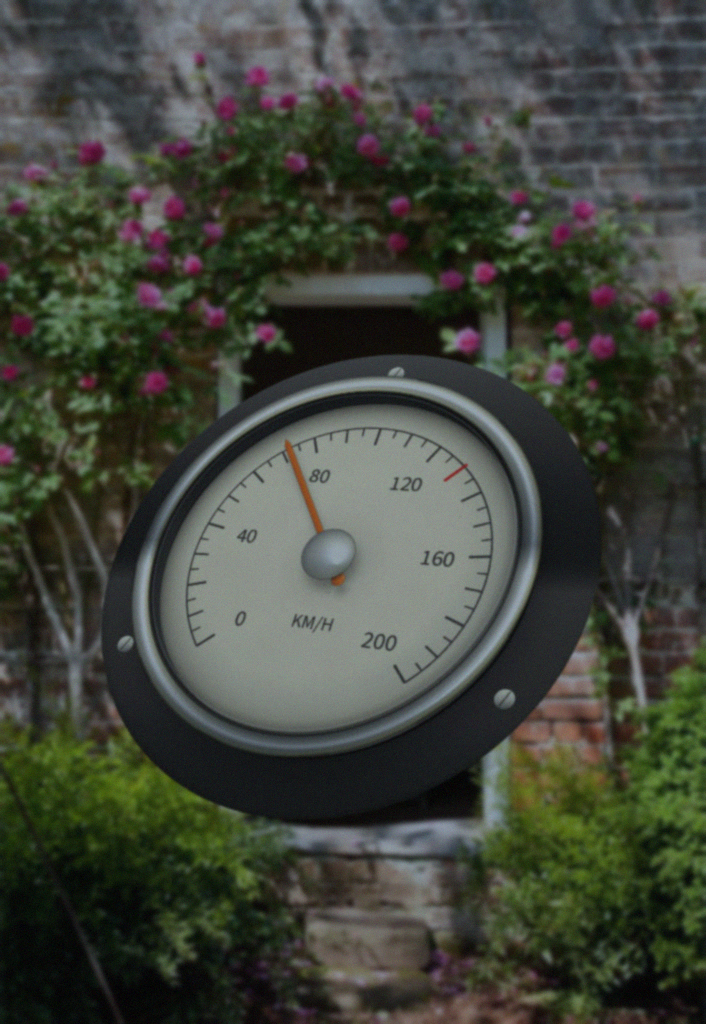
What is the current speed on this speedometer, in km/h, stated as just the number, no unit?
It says 72.5
